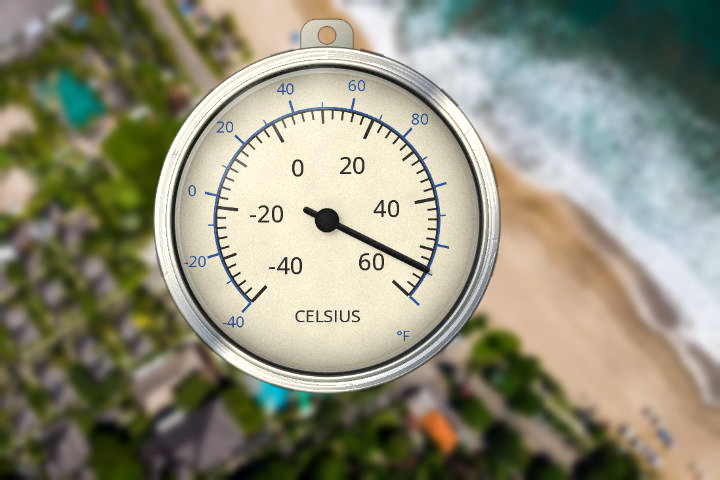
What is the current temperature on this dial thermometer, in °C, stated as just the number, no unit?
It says 54
